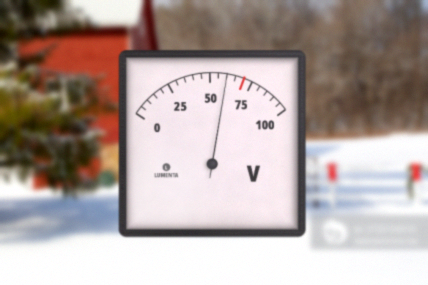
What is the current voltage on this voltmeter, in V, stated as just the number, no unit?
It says 60
